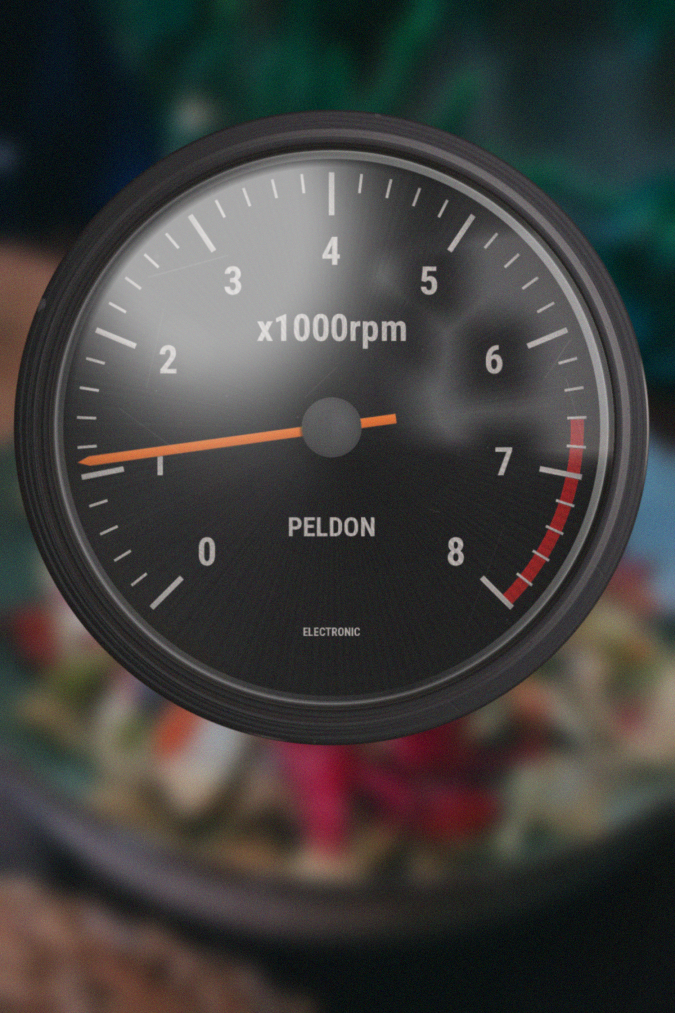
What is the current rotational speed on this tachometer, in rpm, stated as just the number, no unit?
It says 1100
